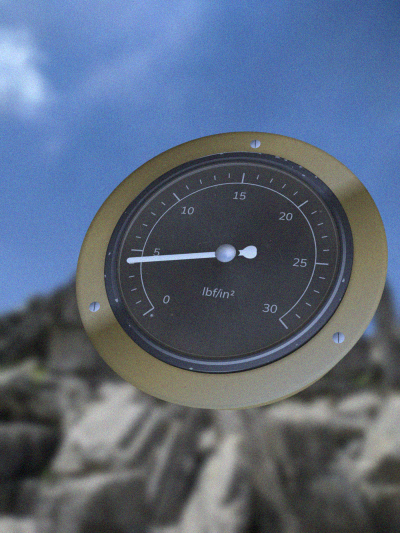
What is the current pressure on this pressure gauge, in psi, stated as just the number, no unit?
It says 4
